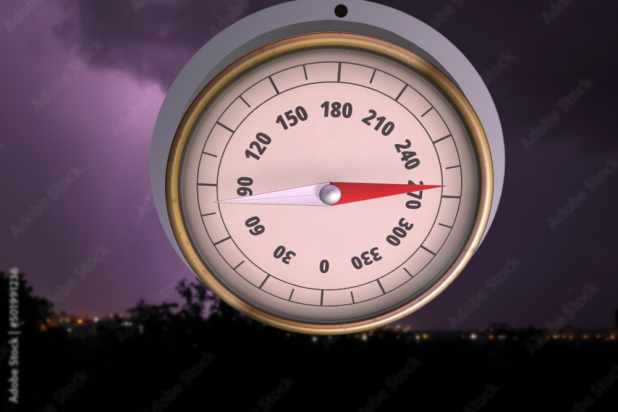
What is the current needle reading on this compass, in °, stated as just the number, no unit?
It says 262.5
